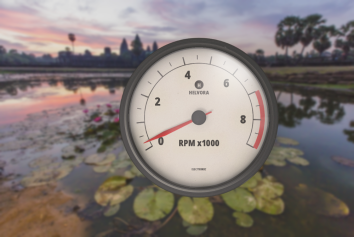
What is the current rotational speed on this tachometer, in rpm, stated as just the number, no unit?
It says 250
